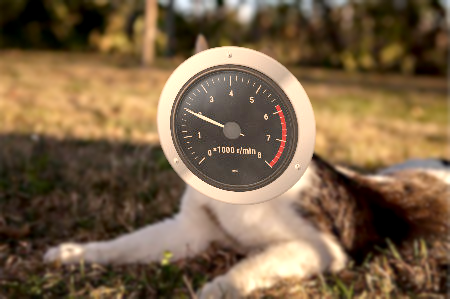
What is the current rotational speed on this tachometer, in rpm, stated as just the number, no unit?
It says 2000
